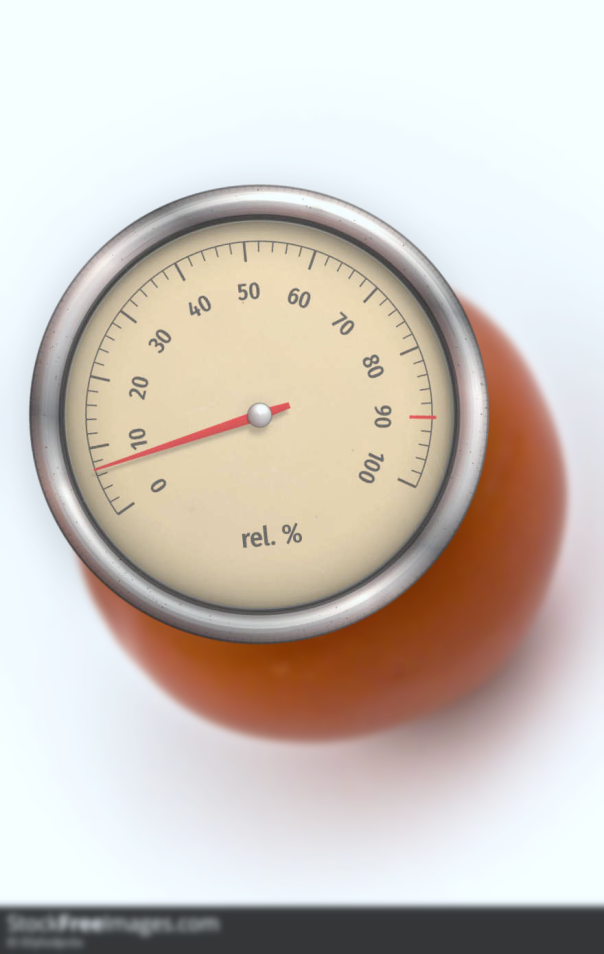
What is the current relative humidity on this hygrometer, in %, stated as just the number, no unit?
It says 7
